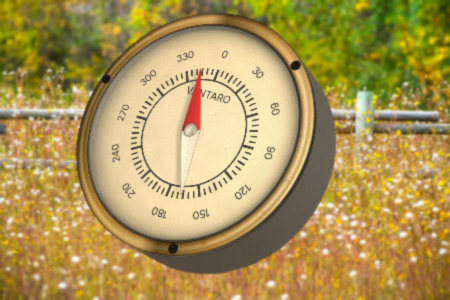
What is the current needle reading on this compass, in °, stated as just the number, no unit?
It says 345
